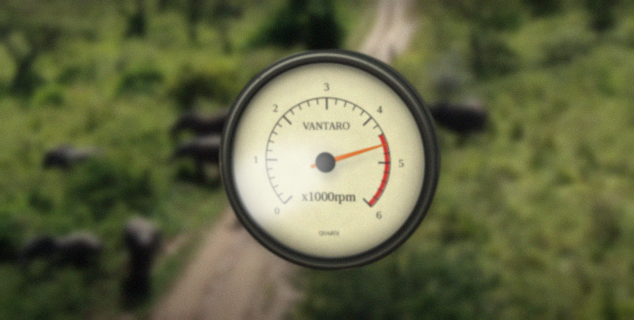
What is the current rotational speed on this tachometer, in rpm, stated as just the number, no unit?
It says 4600
